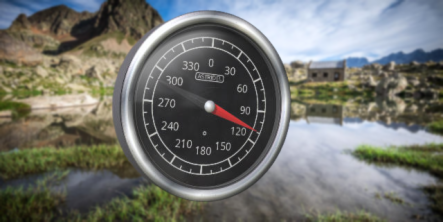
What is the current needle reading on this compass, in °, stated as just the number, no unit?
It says 110
